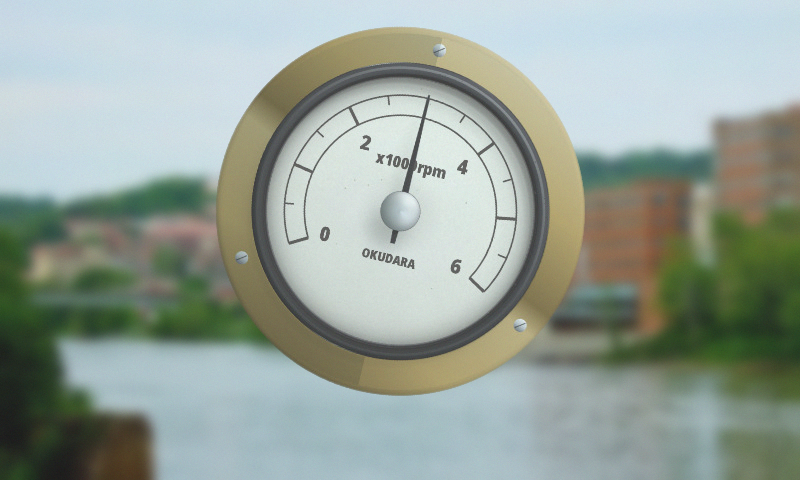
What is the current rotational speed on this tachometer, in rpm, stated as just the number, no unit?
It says 3000
